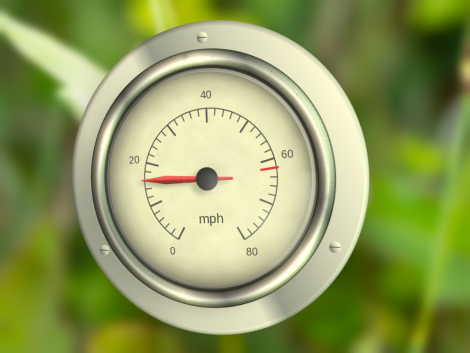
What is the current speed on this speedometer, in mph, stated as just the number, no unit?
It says 16
